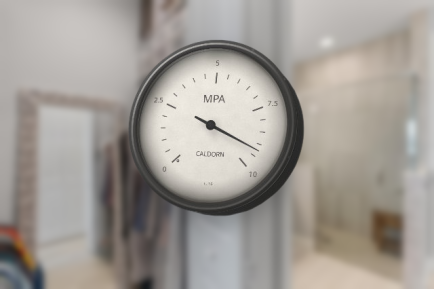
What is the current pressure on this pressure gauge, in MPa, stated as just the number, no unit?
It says 9.25
